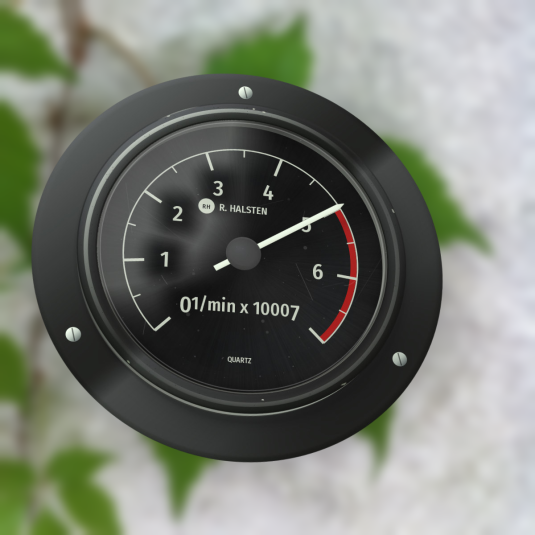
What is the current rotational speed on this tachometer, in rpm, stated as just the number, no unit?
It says 5000
